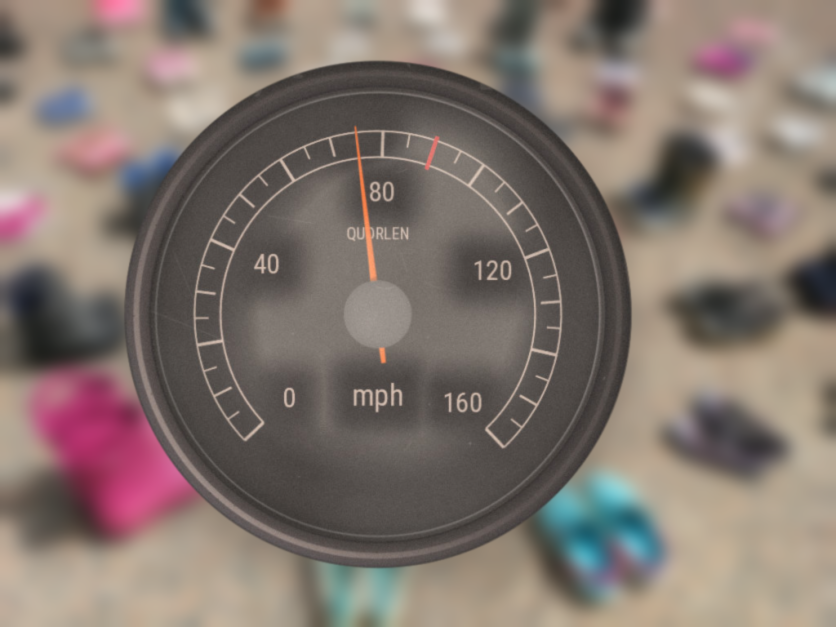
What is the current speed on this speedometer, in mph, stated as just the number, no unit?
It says 75
